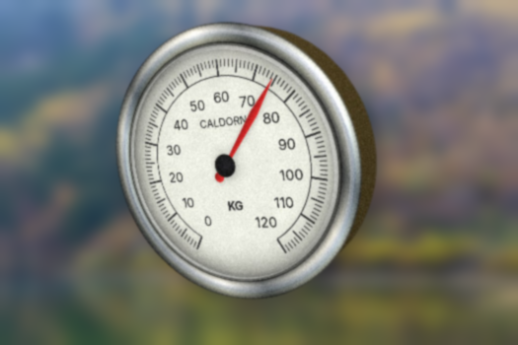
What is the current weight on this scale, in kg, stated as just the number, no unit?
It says 75
